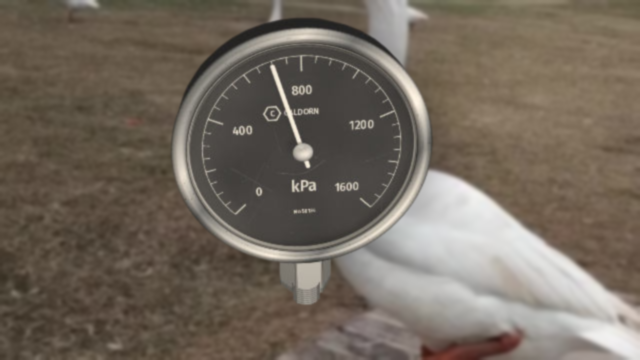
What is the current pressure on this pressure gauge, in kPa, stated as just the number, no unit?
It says 700
